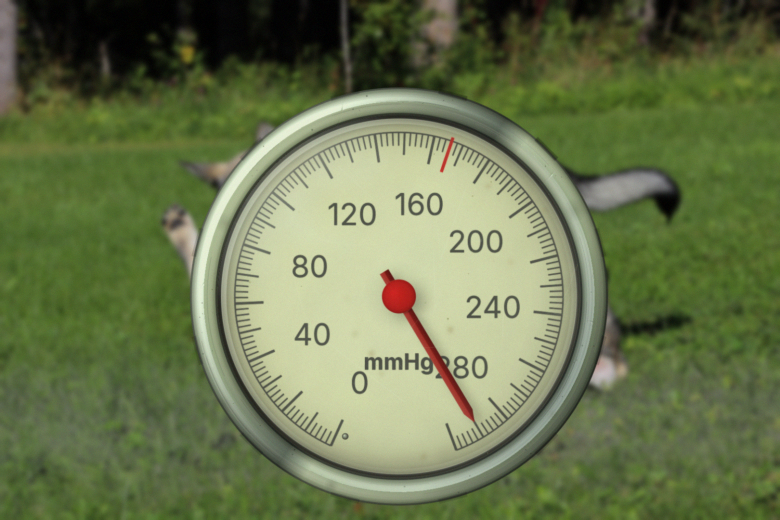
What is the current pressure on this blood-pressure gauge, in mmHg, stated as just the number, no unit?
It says 290
